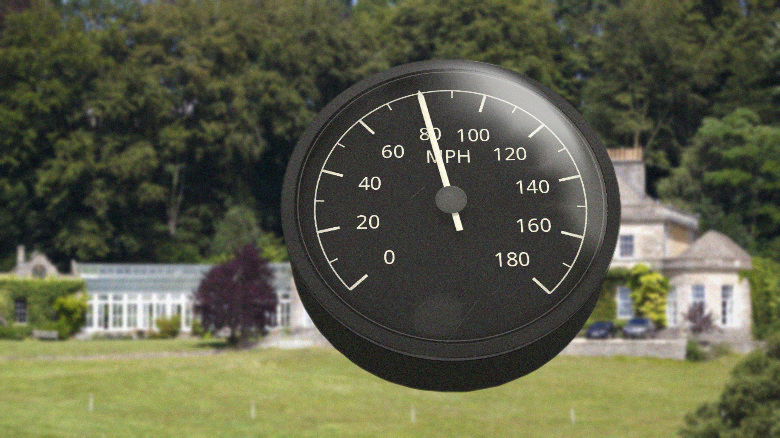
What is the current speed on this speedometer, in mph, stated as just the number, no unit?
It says 80
